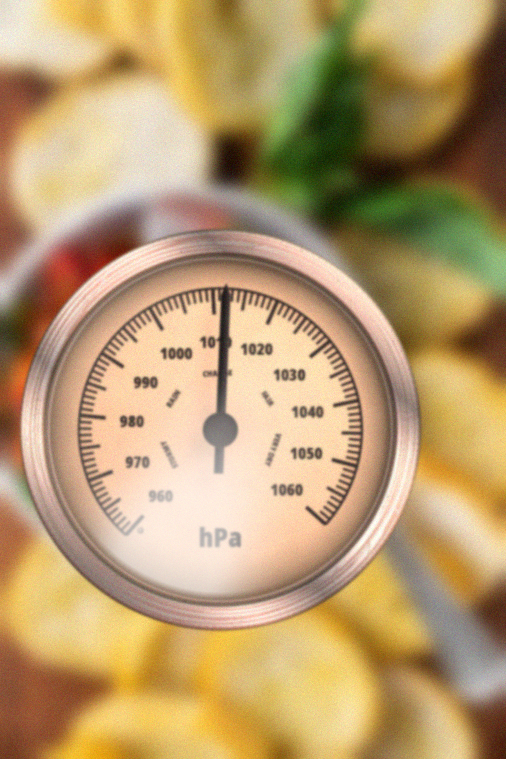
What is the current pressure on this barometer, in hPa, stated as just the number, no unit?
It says 1012
